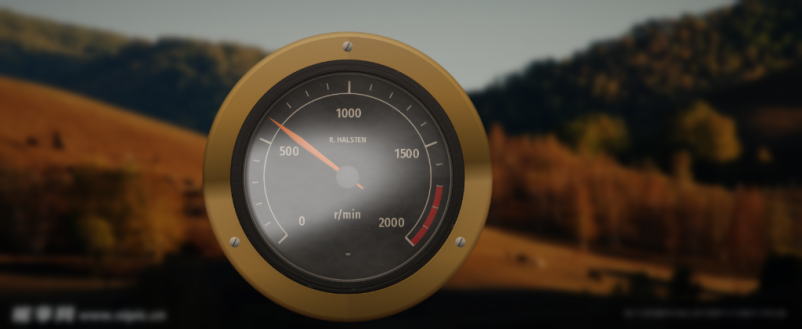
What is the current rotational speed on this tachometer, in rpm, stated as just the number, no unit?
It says 600
